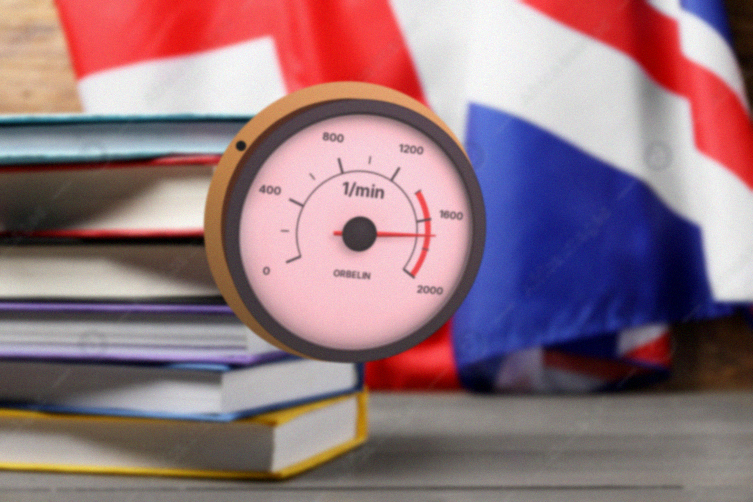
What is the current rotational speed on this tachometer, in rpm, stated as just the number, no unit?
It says 1700
